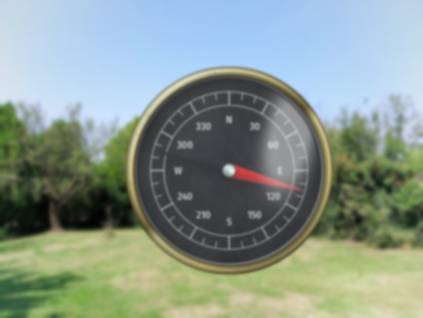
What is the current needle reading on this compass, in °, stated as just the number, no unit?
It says 105
